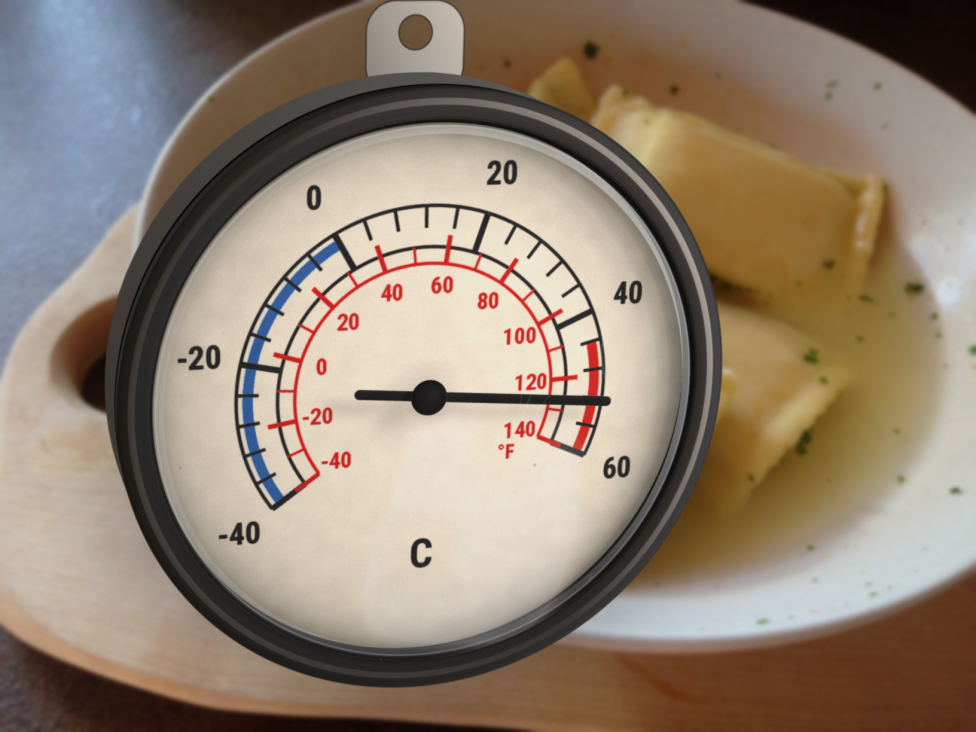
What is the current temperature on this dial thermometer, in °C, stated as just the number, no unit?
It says 52
